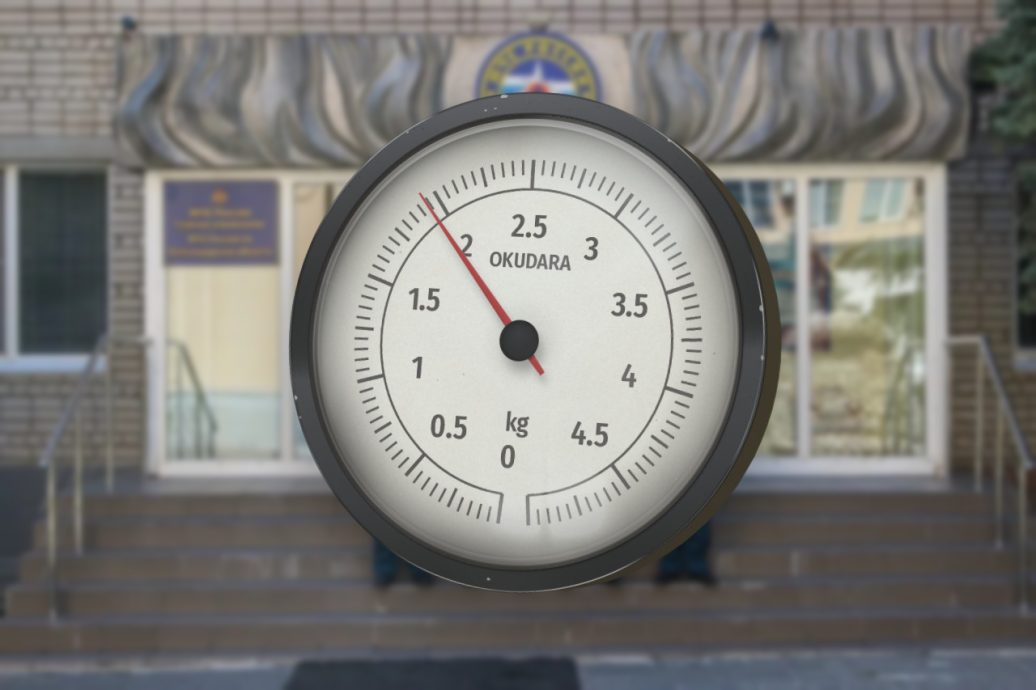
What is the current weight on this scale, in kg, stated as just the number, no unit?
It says 1.95
